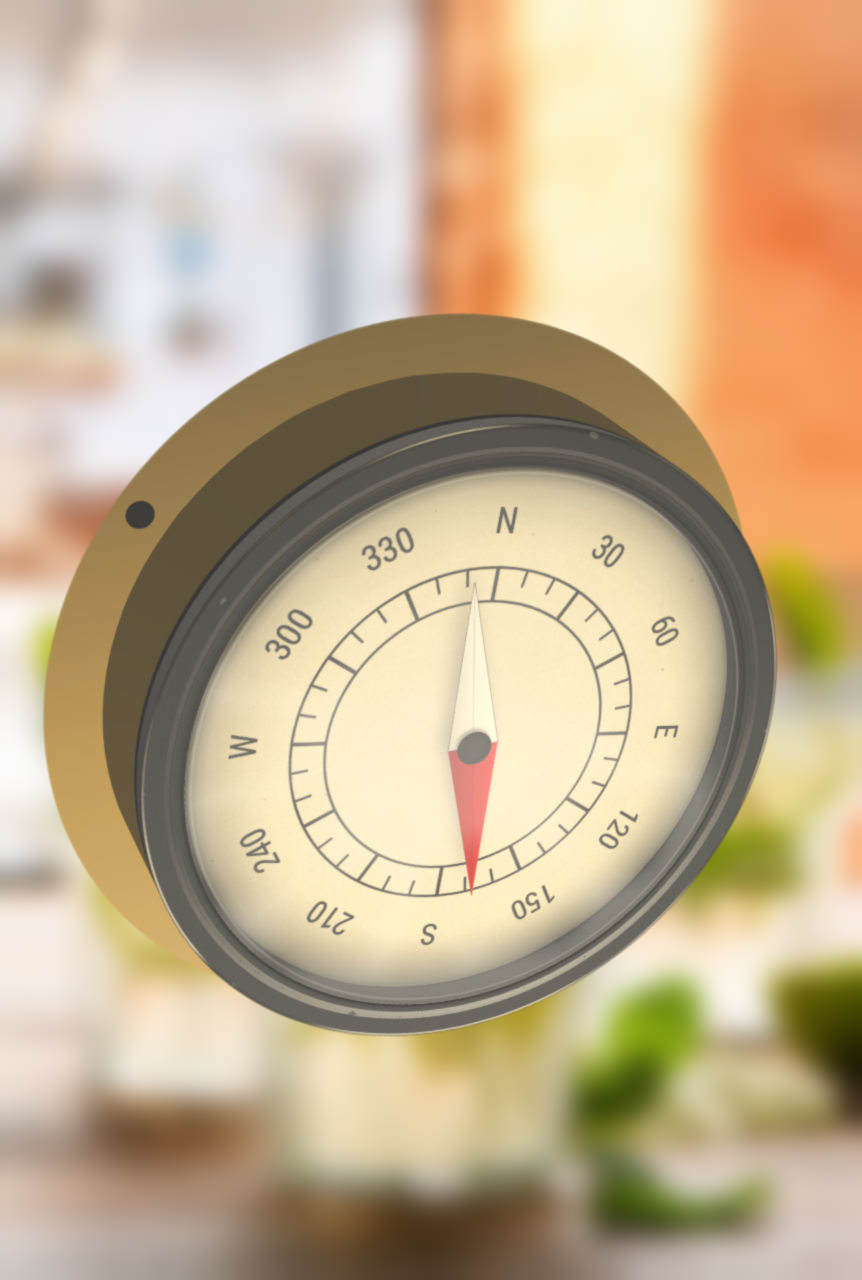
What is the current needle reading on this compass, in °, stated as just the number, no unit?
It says 170
